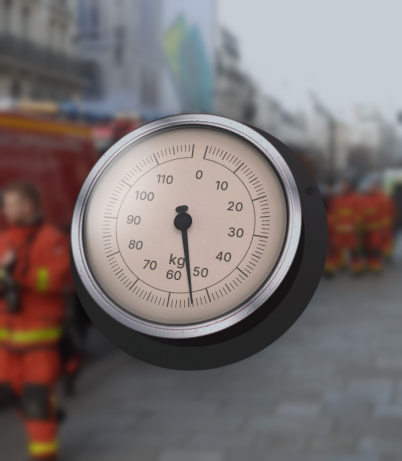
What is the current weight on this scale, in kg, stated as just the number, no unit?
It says 54
